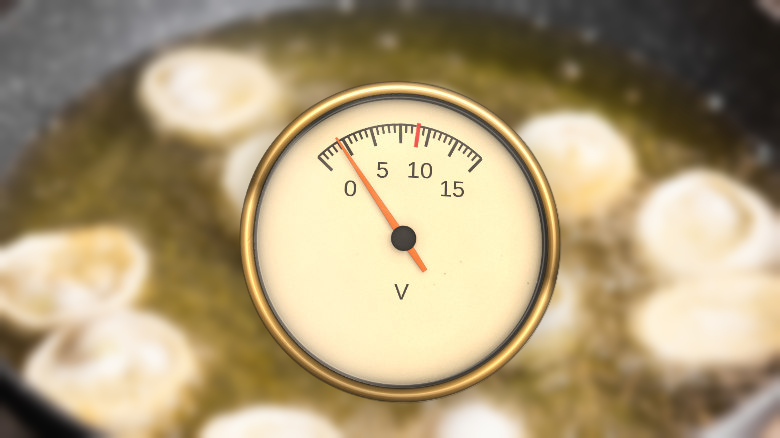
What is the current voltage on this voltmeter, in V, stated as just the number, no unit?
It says 2
